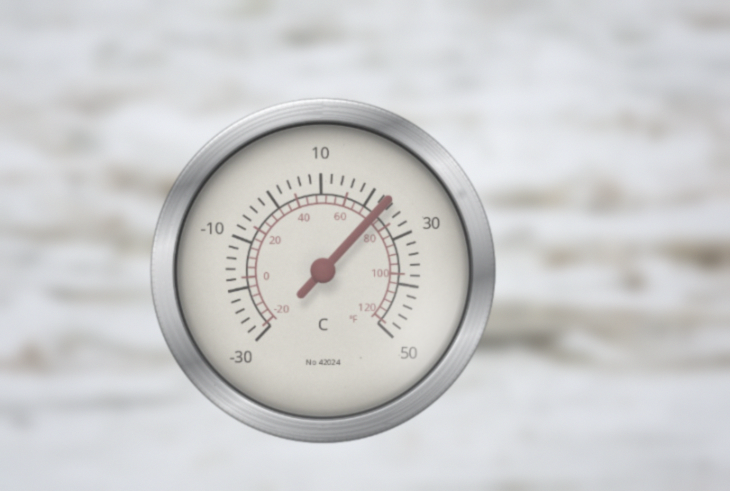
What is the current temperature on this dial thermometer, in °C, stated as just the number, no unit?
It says 23
